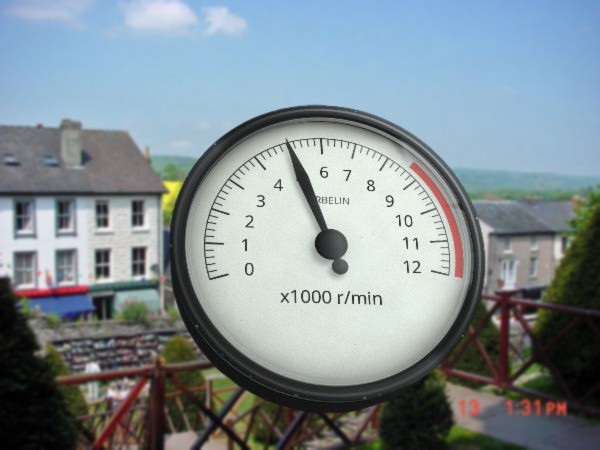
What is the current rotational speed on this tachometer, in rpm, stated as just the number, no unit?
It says 5000
